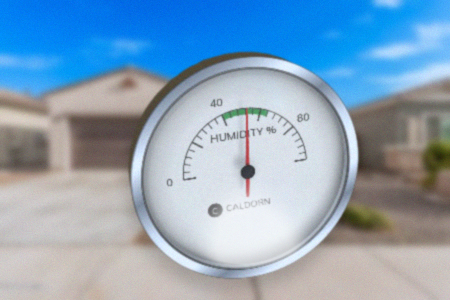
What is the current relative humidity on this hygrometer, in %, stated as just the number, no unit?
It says 52
